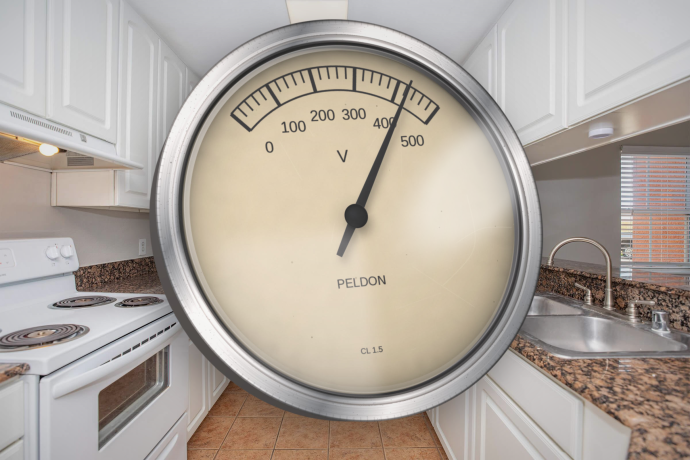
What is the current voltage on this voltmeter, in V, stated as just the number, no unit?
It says 420
